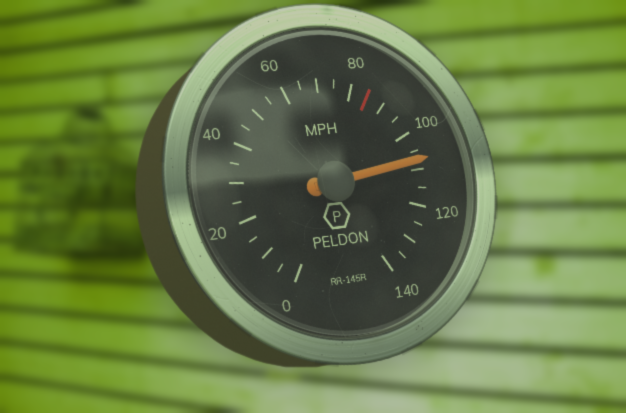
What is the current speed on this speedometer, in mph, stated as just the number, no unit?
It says 107.5
